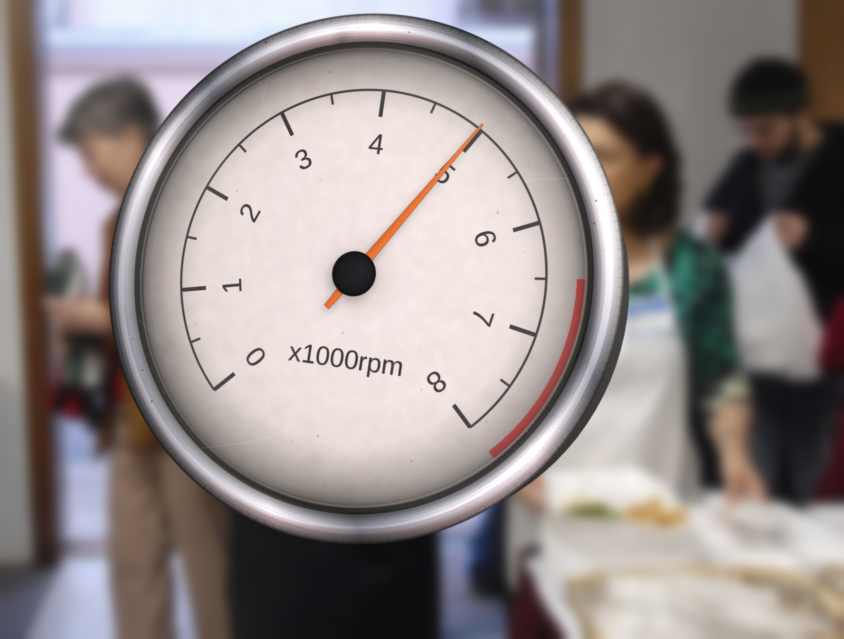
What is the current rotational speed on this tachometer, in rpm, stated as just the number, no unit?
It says 5000
